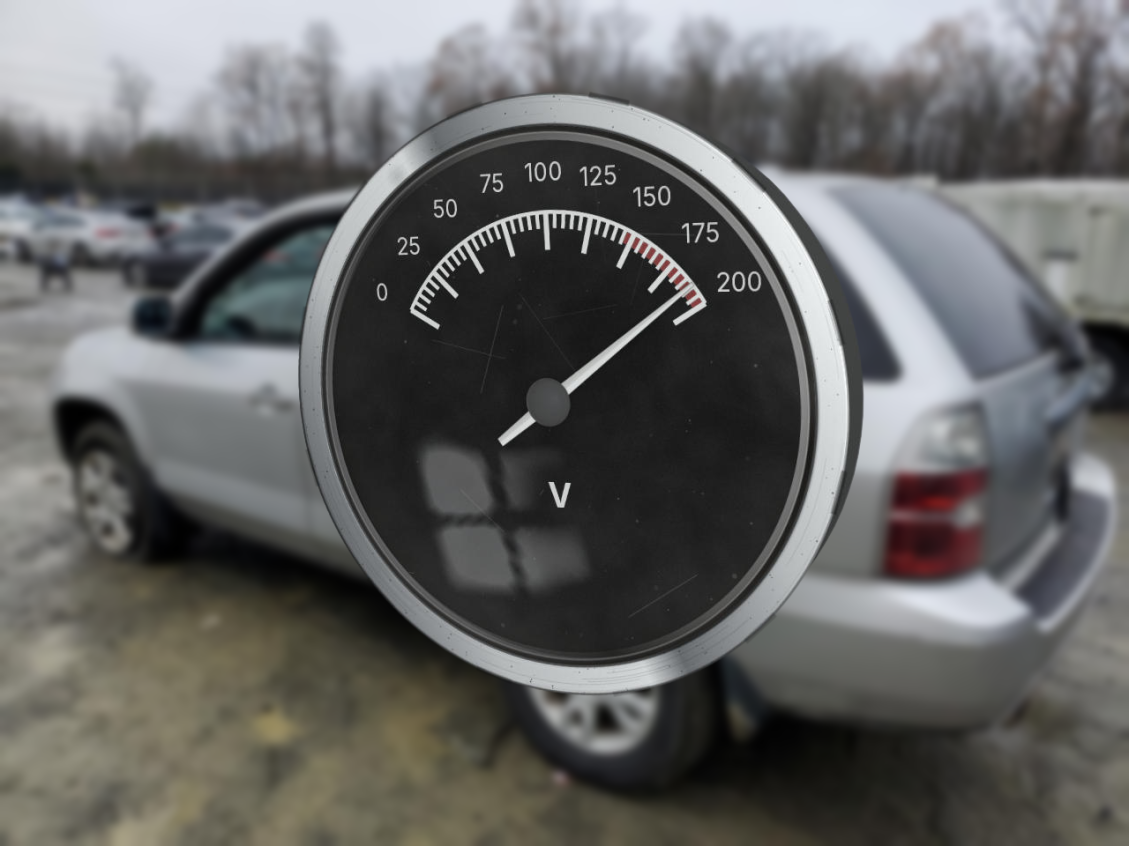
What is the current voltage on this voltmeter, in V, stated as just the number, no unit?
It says 190
